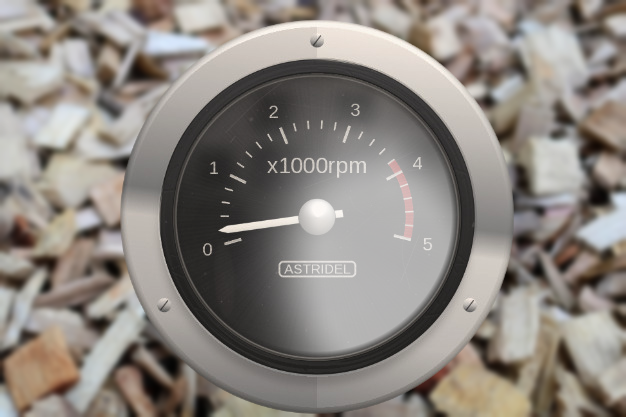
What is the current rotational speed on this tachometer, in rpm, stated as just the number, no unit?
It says 200
